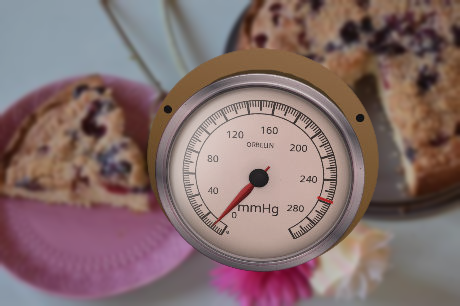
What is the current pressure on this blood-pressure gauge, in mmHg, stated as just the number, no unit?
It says 10
